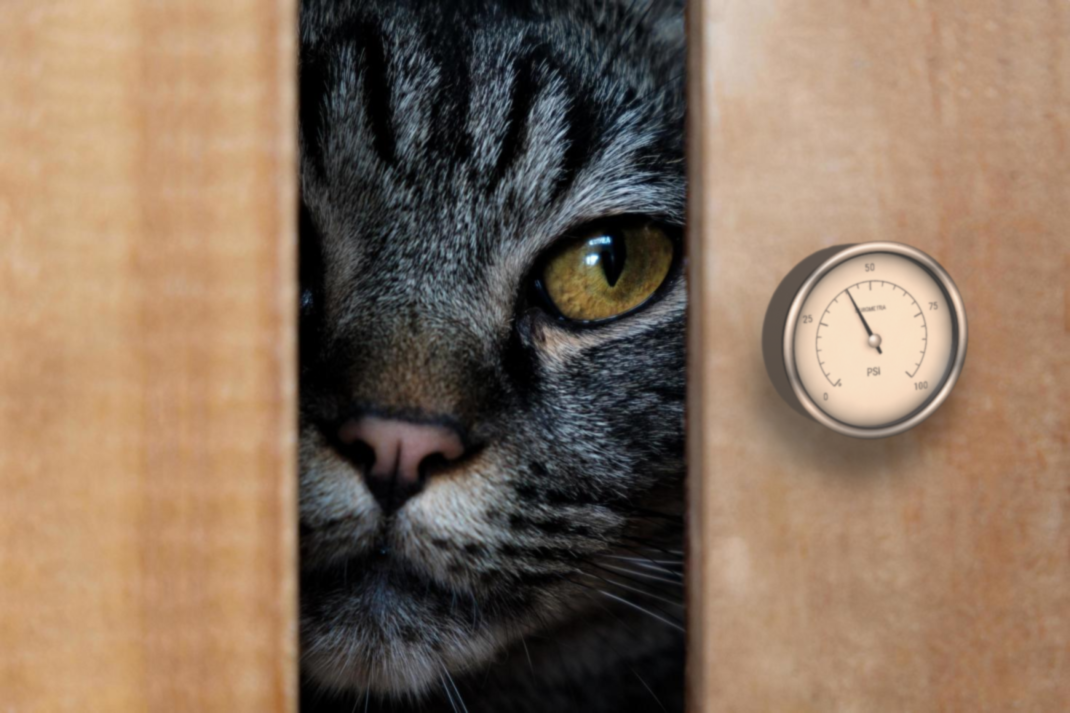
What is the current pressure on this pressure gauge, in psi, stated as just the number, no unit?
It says 40
